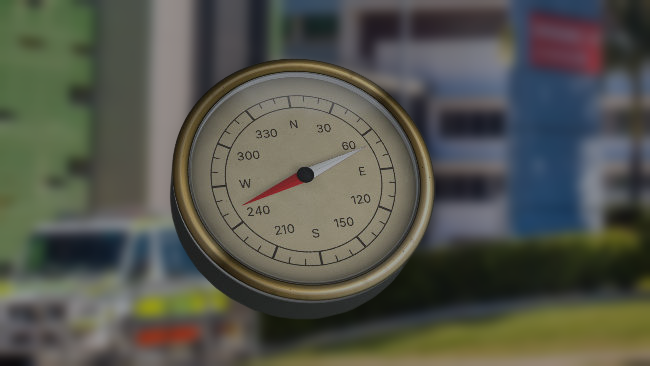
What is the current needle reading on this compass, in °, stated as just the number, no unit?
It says 250
